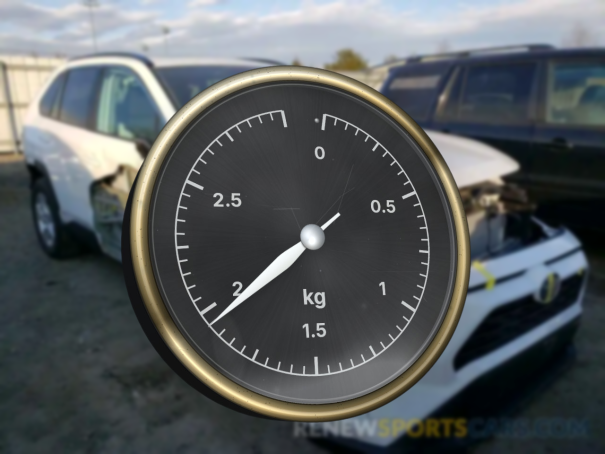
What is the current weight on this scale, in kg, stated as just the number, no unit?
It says 1.95
